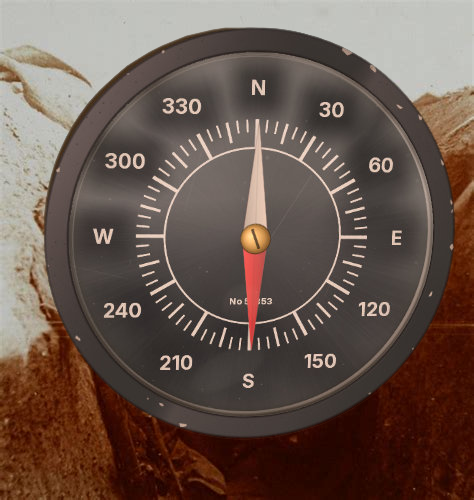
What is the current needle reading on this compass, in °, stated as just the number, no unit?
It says 180
